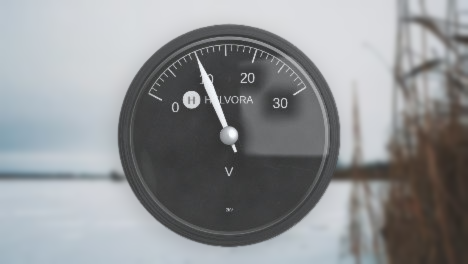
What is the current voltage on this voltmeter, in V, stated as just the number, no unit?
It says 10
